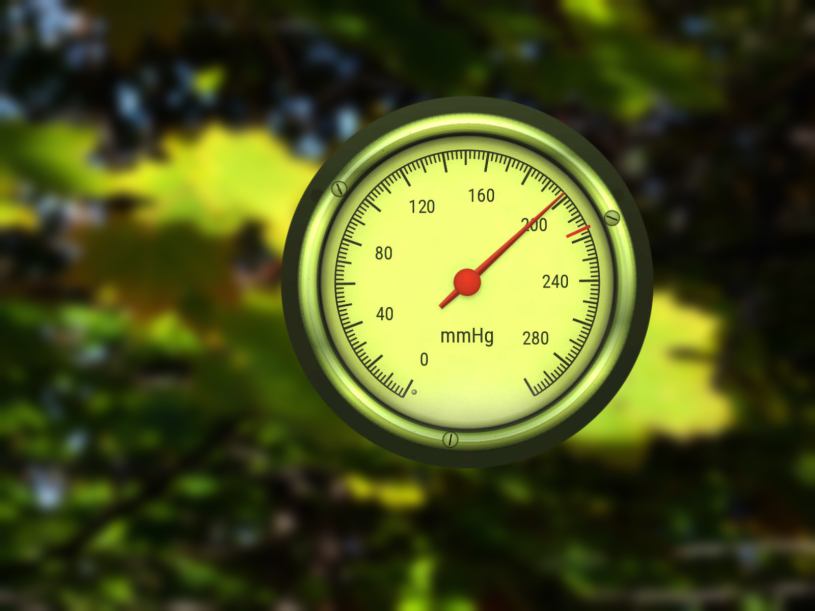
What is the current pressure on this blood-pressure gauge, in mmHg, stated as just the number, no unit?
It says 198
